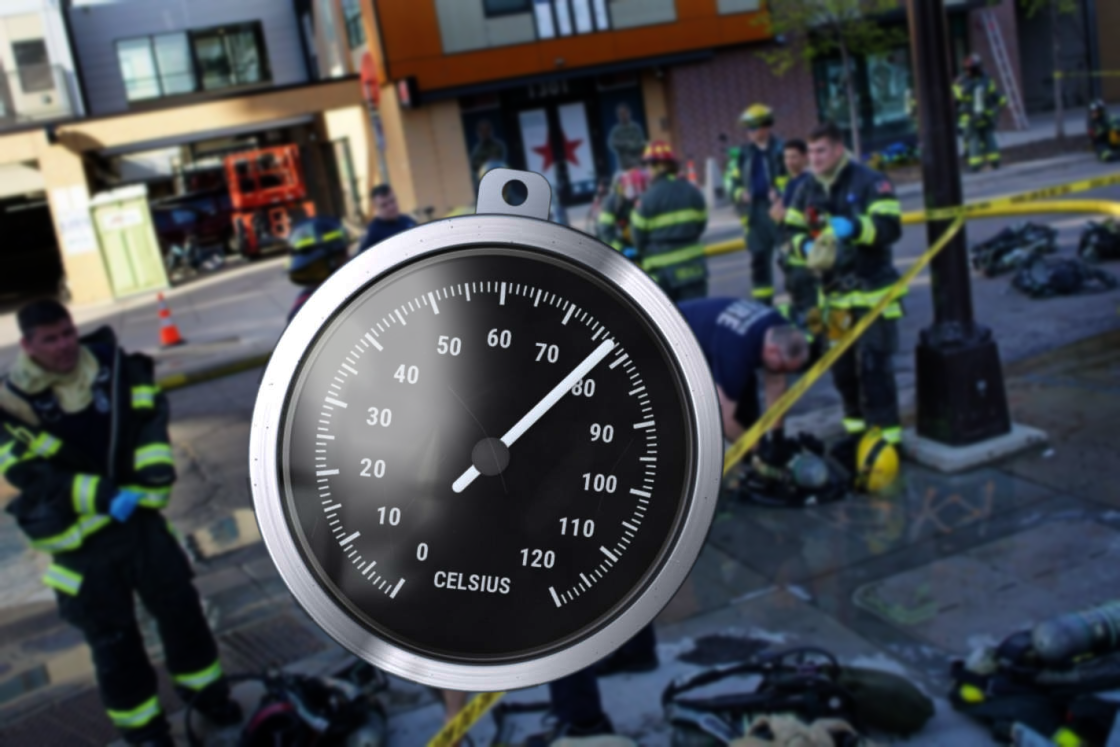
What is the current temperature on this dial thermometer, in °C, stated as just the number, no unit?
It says 77
